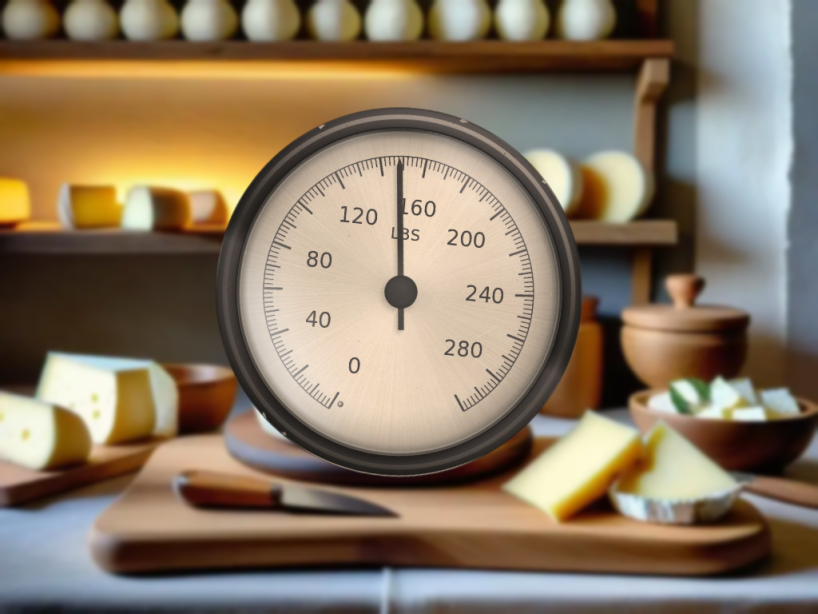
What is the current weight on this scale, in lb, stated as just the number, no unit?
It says 148
